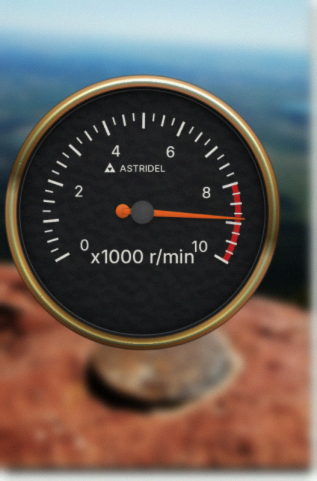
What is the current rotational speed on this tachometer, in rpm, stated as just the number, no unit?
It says 8875
